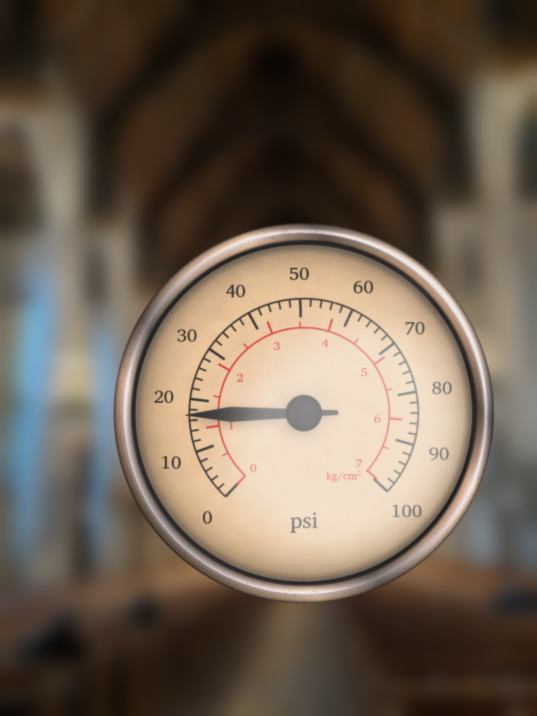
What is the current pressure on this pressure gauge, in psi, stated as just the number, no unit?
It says 17
